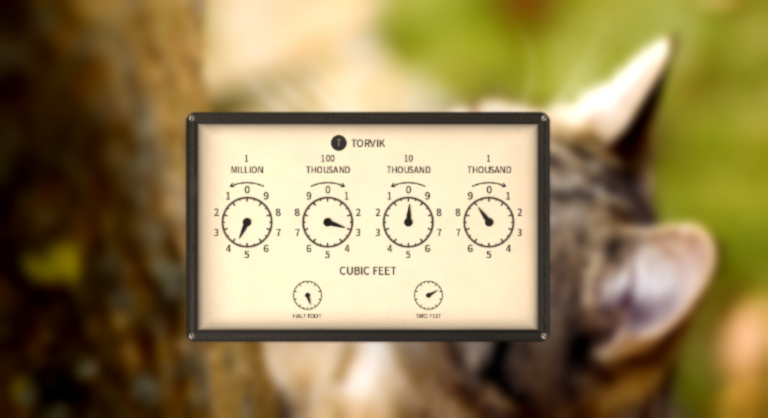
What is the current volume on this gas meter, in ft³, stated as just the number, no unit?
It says 429900
